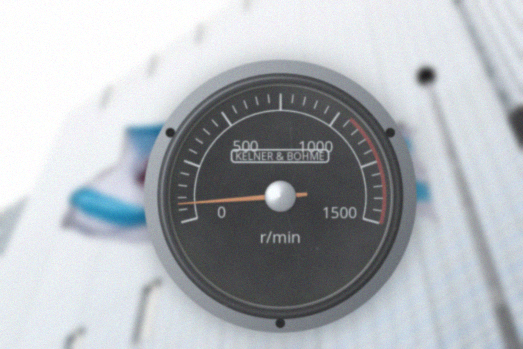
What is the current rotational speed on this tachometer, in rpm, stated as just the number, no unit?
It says 75
